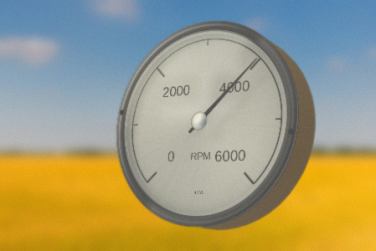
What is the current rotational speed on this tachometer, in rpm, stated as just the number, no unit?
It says 4000
